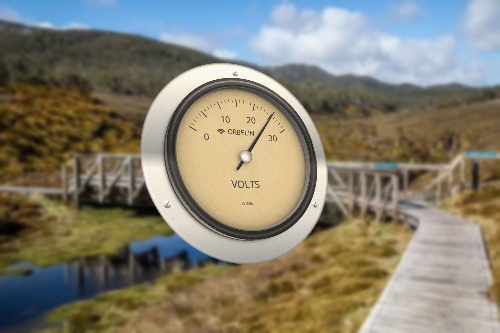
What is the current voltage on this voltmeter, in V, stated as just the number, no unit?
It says 25
